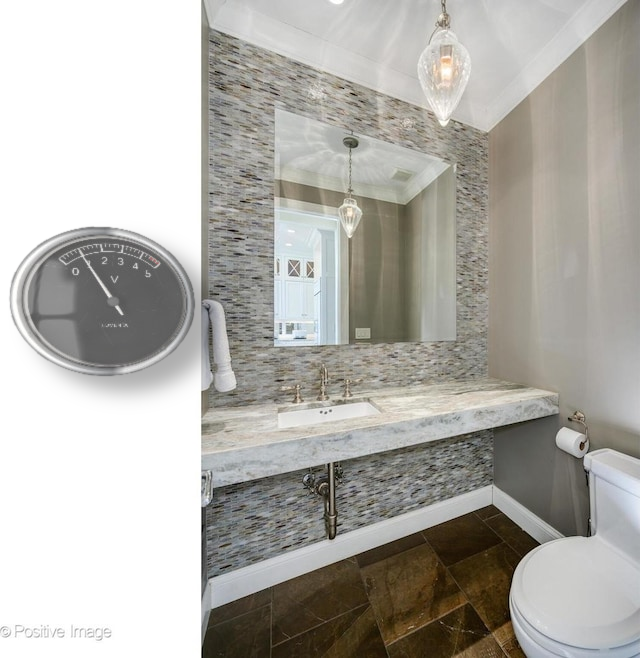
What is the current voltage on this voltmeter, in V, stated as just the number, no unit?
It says 1
